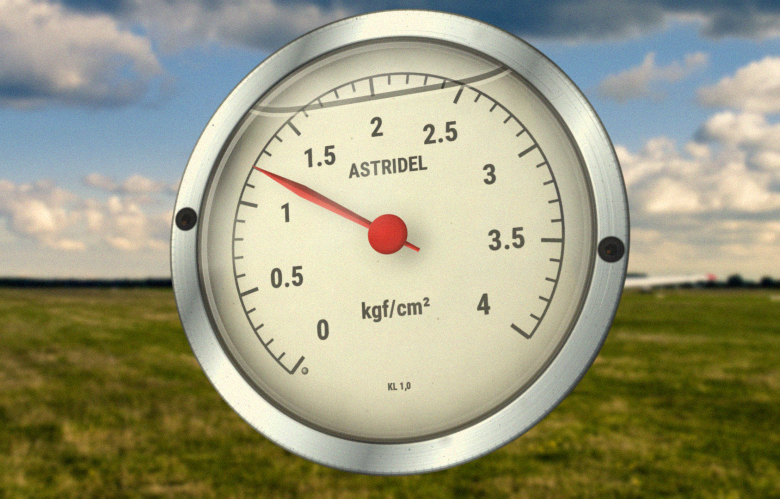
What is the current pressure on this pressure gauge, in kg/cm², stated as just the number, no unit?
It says 1.2
